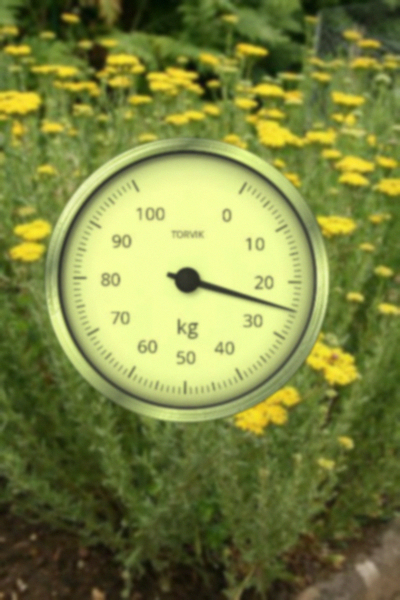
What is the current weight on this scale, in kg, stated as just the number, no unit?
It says 25
